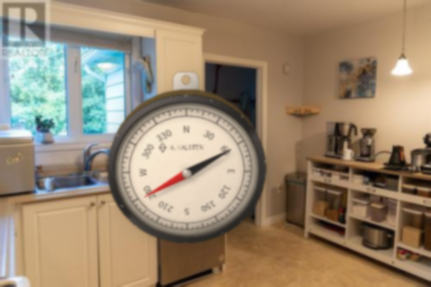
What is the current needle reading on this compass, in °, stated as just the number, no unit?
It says 240
